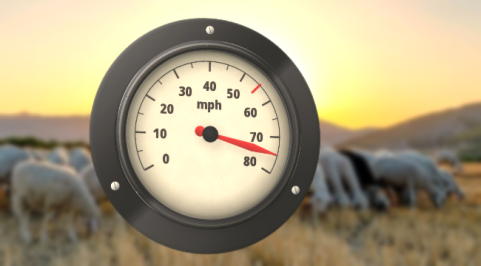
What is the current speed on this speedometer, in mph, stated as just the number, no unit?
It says 75
